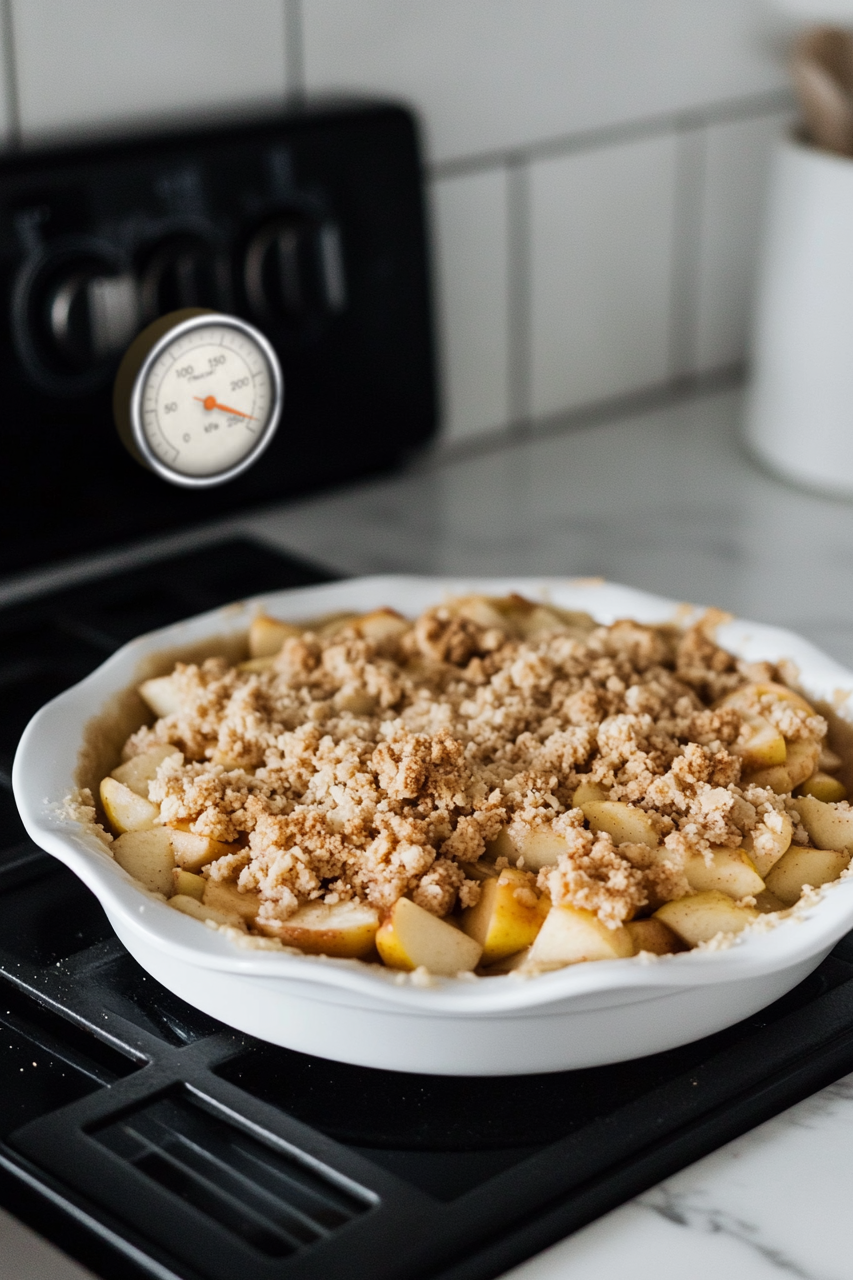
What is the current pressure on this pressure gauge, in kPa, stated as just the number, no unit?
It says 240
